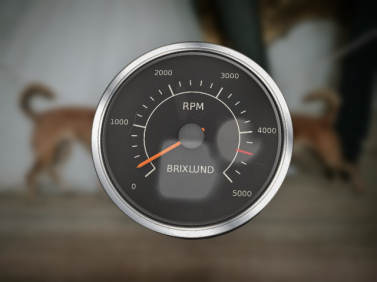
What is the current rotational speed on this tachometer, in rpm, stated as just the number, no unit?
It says 200
